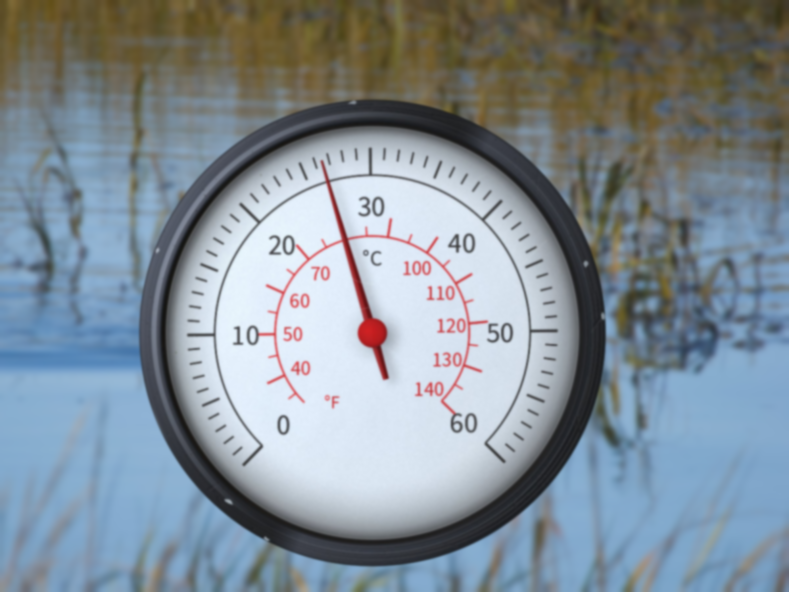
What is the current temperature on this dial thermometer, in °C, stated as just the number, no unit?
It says 26.5
